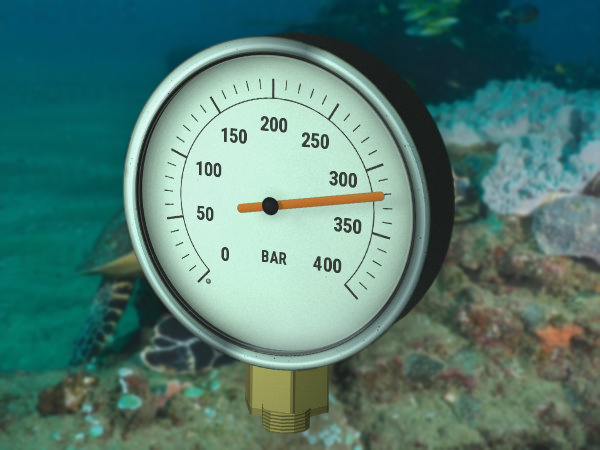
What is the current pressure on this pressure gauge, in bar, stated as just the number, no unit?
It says 320
